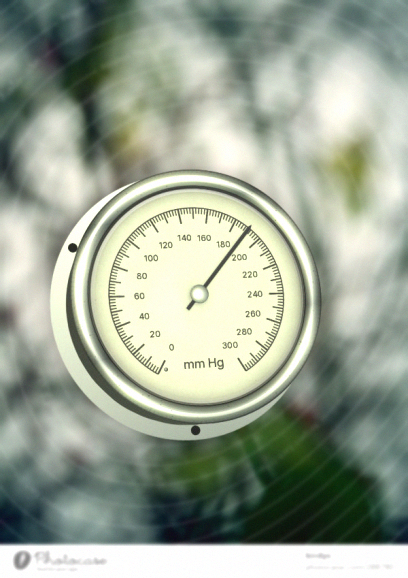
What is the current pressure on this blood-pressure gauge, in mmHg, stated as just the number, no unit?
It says 190
